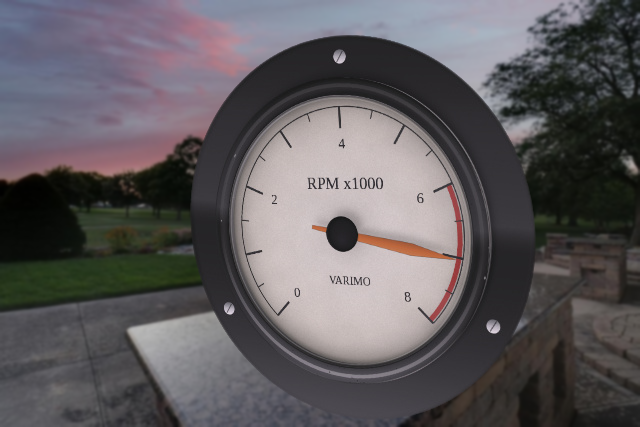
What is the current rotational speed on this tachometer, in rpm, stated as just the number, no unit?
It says 7000
